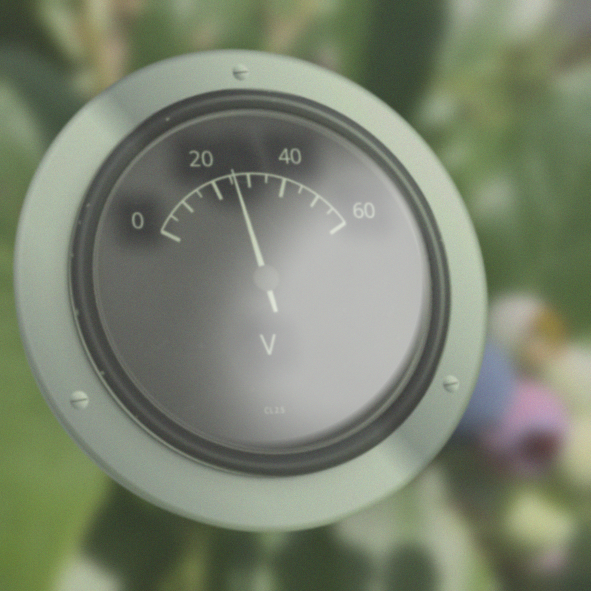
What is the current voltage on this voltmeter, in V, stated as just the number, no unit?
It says 25
